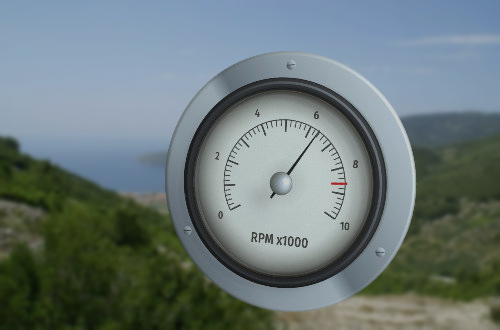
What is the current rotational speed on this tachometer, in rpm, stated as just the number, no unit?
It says 6400
